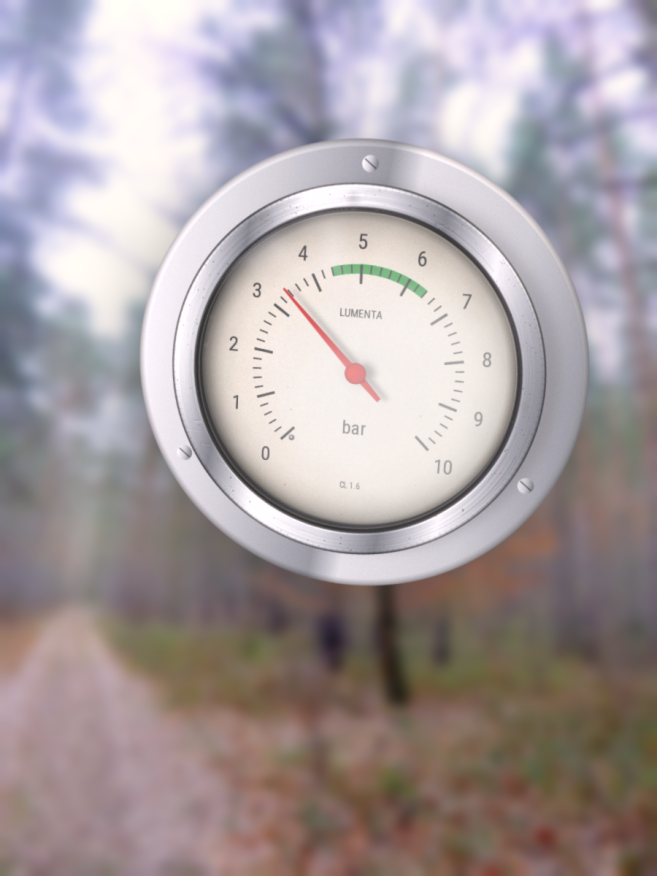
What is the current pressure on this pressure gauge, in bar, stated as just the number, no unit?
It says 3.4
